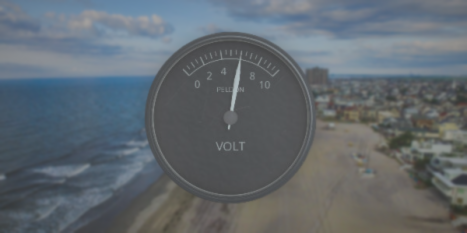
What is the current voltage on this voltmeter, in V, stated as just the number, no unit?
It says 6
